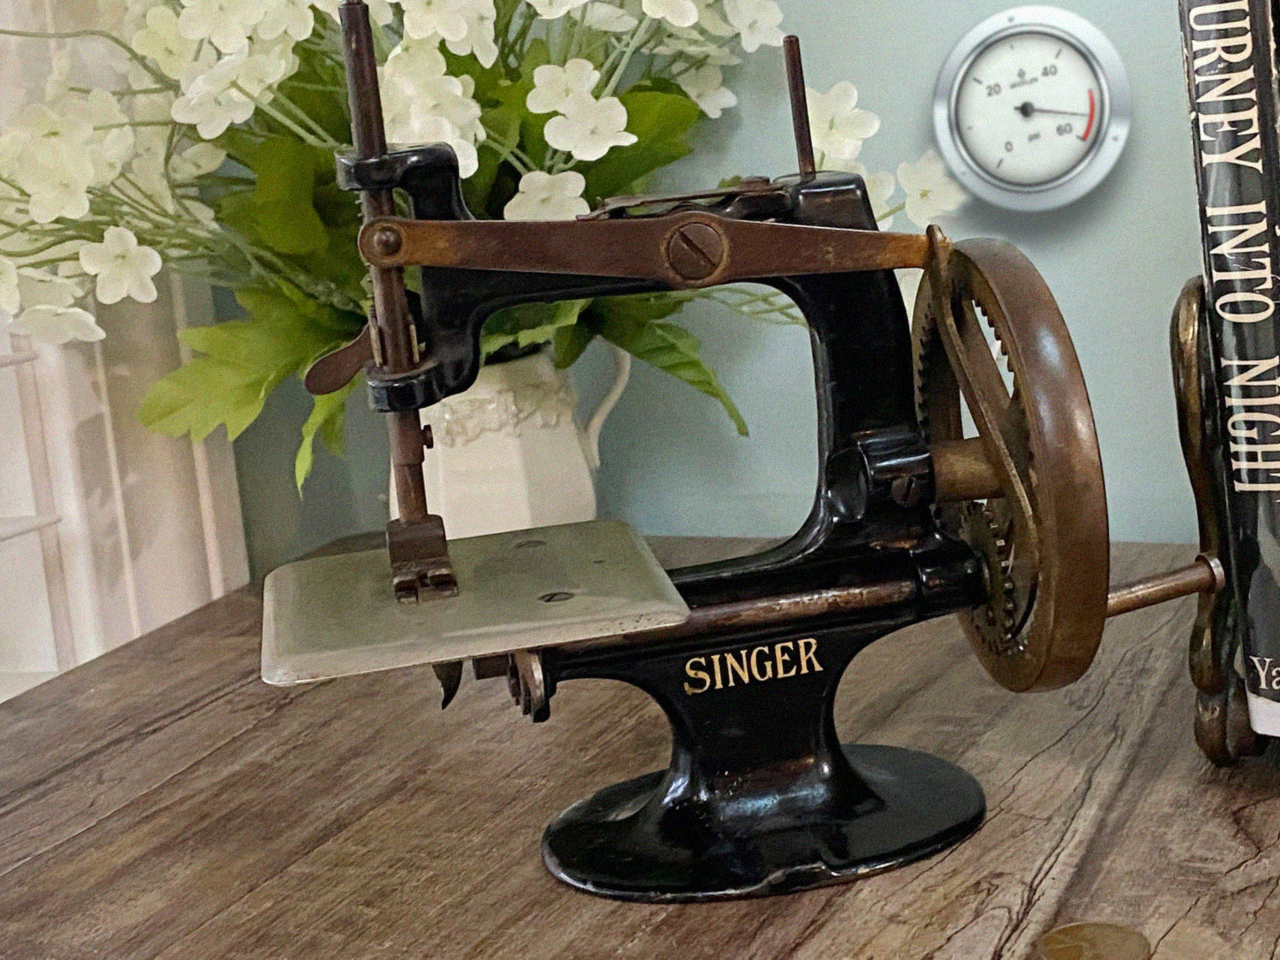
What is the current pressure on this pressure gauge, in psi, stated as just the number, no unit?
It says 55
